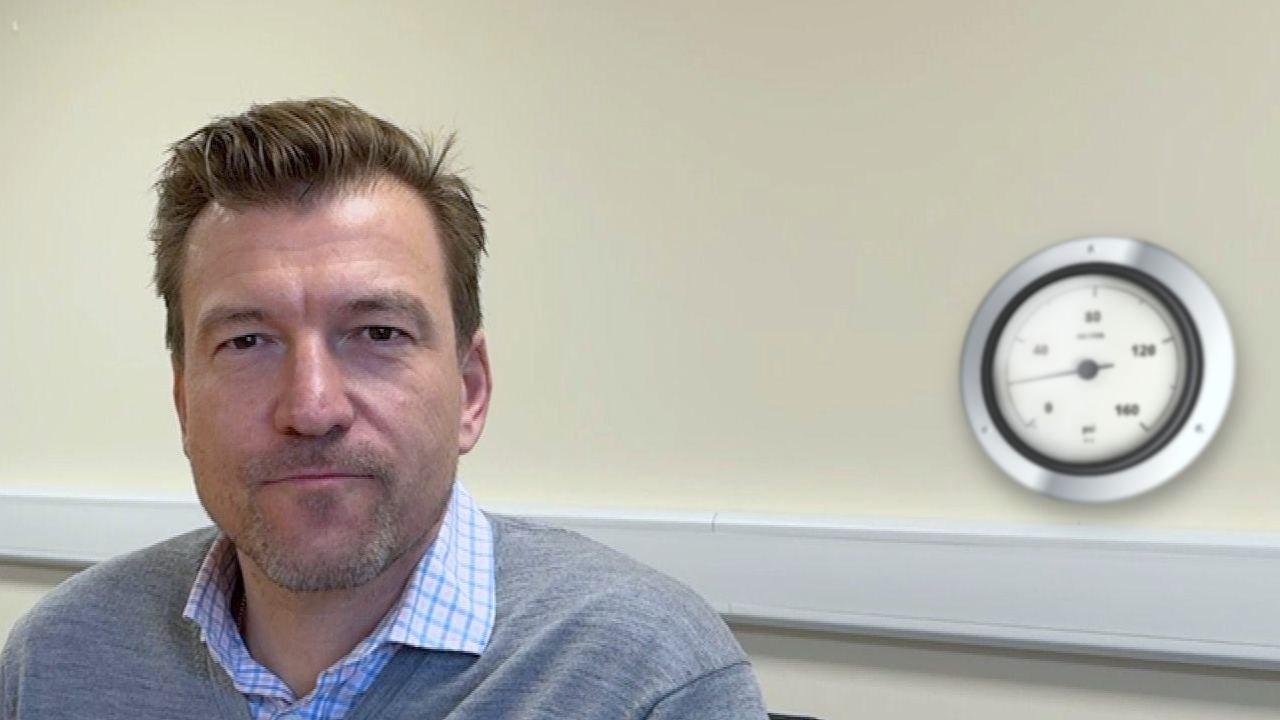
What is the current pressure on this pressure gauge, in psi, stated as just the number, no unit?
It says 20
